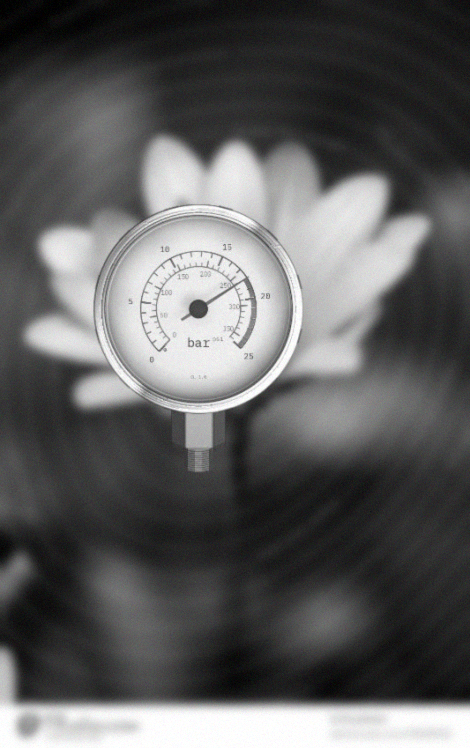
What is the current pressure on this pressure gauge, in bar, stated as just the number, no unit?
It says 18
